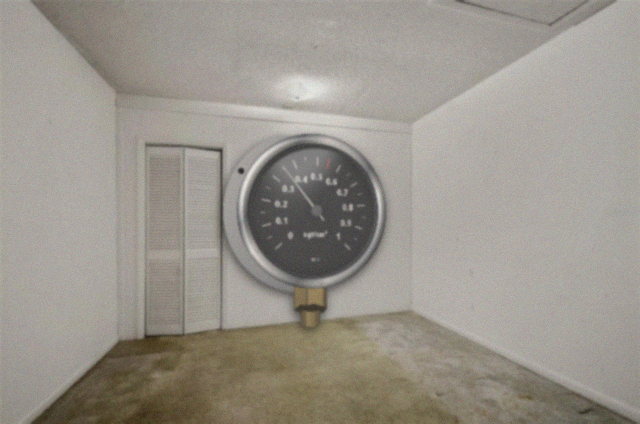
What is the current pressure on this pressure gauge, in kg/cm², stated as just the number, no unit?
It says 0.35
